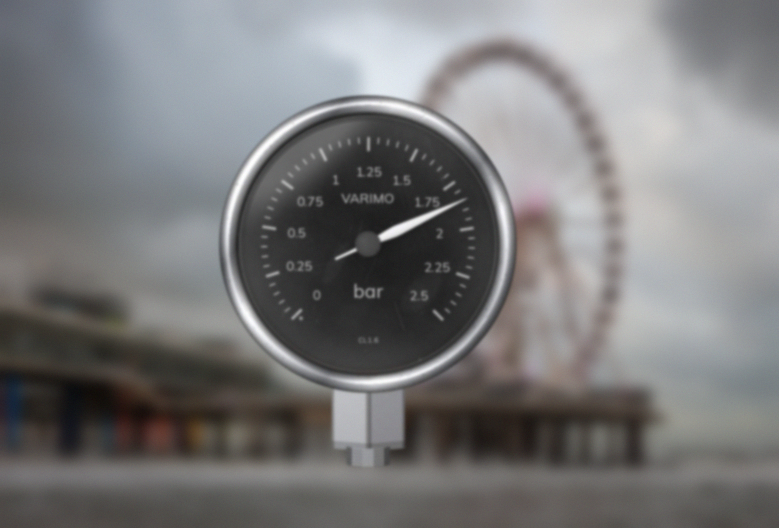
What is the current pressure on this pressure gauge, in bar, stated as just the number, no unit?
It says 1.85
